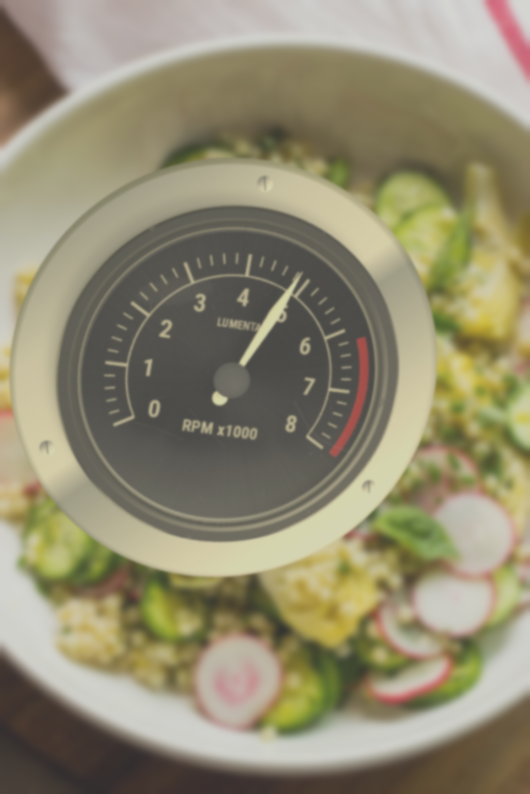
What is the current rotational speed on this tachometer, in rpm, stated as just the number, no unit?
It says 4800
